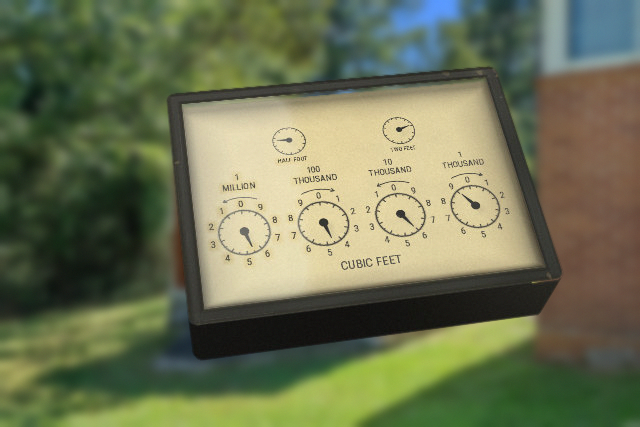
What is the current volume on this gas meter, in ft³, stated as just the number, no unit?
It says 545900
